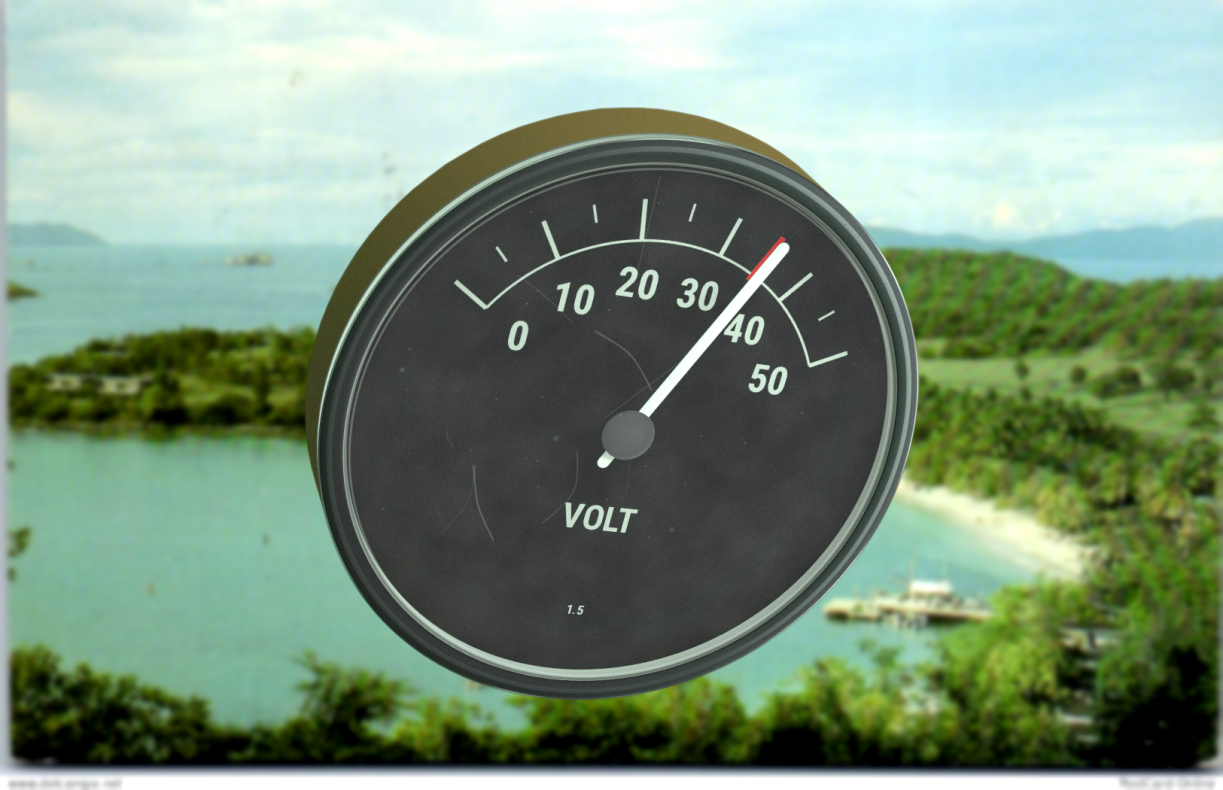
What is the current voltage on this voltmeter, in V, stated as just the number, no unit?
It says 35
